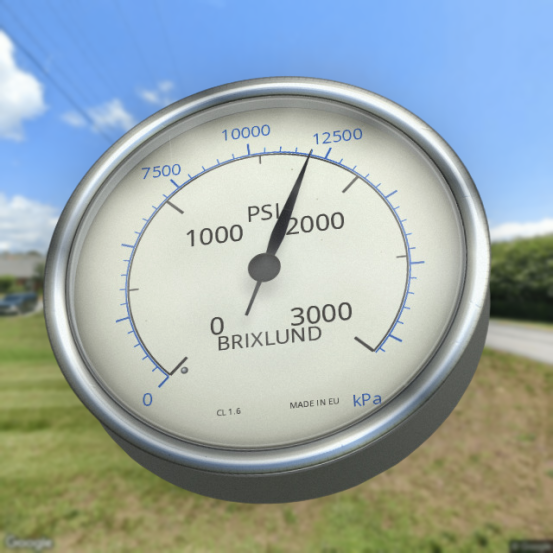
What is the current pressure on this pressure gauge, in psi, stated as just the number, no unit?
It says 1750
